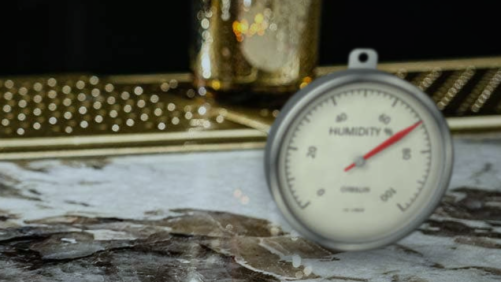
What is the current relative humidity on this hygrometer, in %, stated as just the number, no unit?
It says 70
